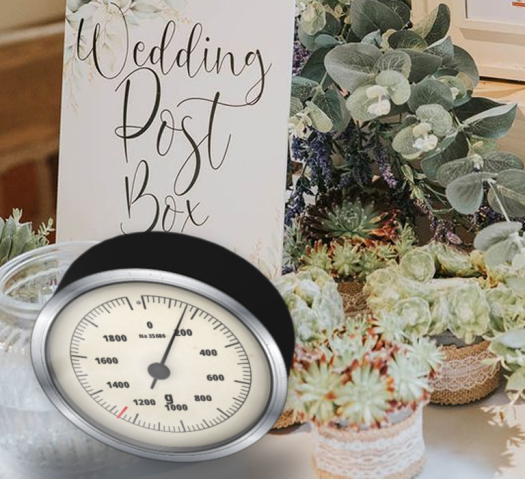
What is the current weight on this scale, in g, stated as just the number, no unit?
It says 160
